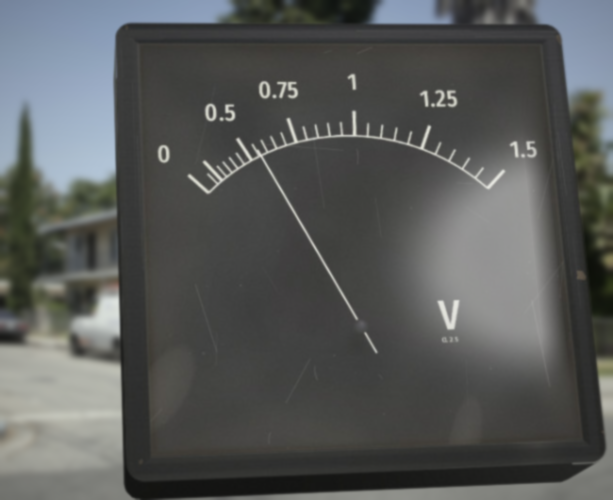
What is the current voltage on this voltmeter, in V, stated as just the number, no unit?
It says 0.55
